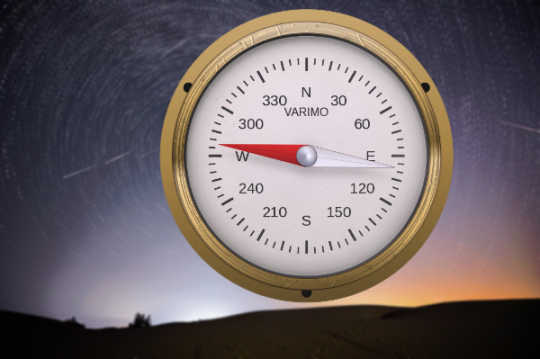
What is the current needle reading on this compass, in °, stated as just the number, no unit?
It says 277.5
